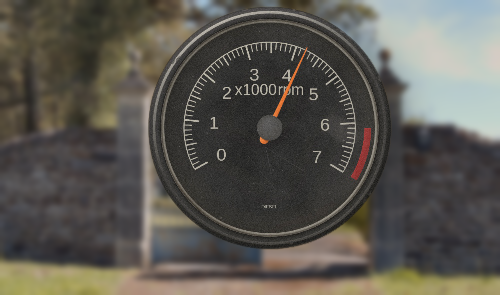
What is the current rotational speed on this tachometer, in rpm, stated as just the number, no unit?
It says 4200
